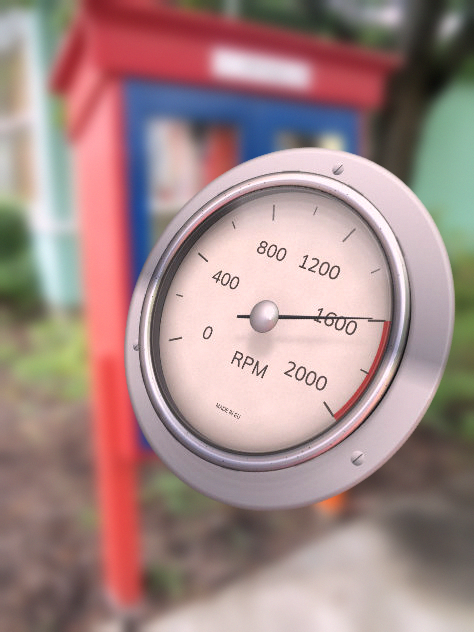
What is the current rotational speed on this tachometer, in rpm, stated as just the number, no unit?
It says 1600
